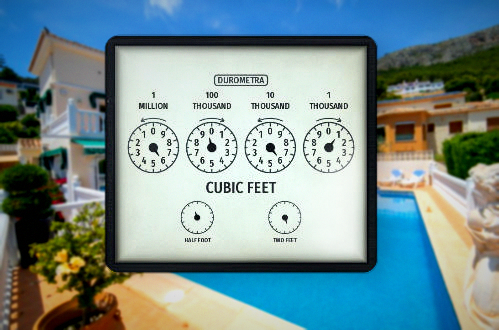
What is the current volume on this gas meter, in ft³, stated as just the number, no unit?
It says 596100
